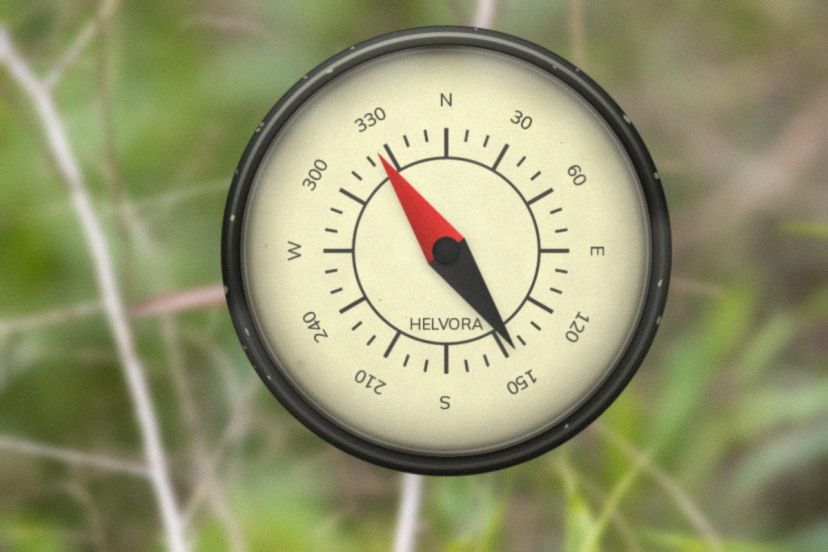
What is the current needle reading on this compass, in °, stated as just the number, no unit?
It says 325
